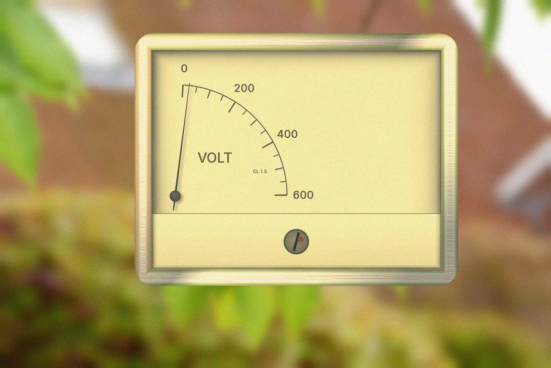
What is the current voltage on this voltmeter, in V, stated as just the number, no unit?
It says 25
